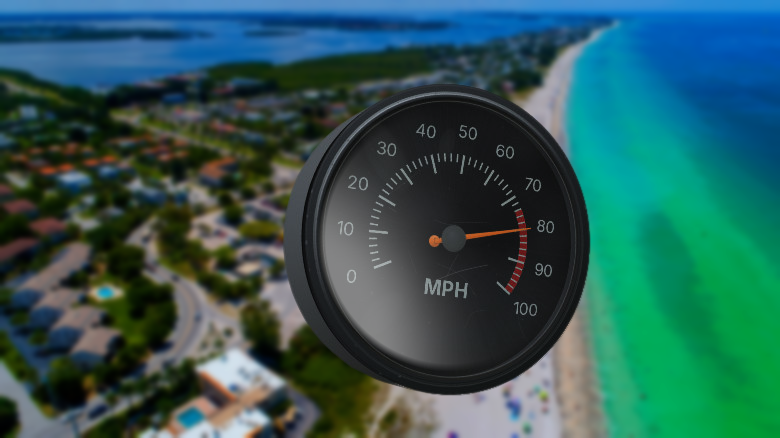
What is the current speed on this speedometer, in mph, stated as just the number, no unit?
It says 80
